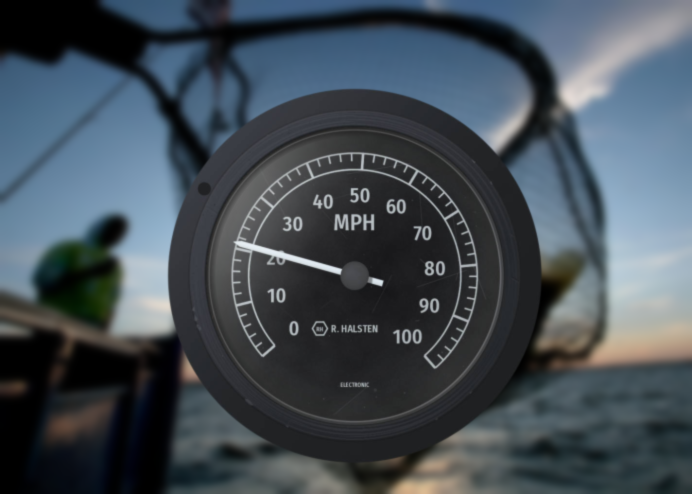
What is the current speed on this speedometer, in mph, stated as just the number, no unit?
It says 21
